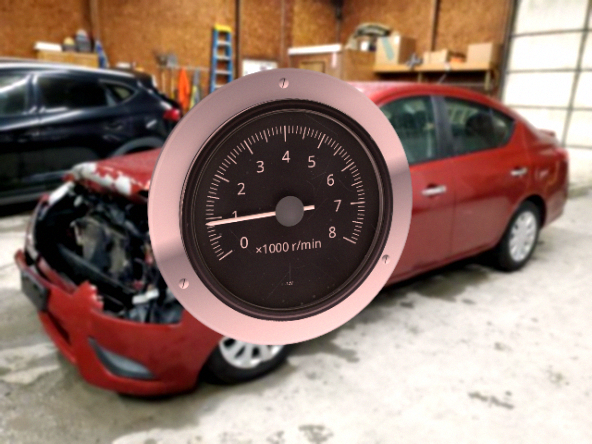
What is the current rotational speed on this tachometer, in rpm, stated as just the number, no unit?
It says 900
